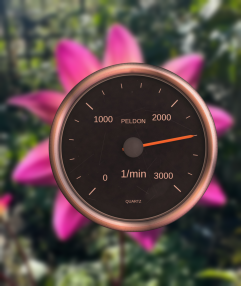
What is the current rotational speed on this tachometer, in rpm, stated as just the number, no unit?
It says 2400
